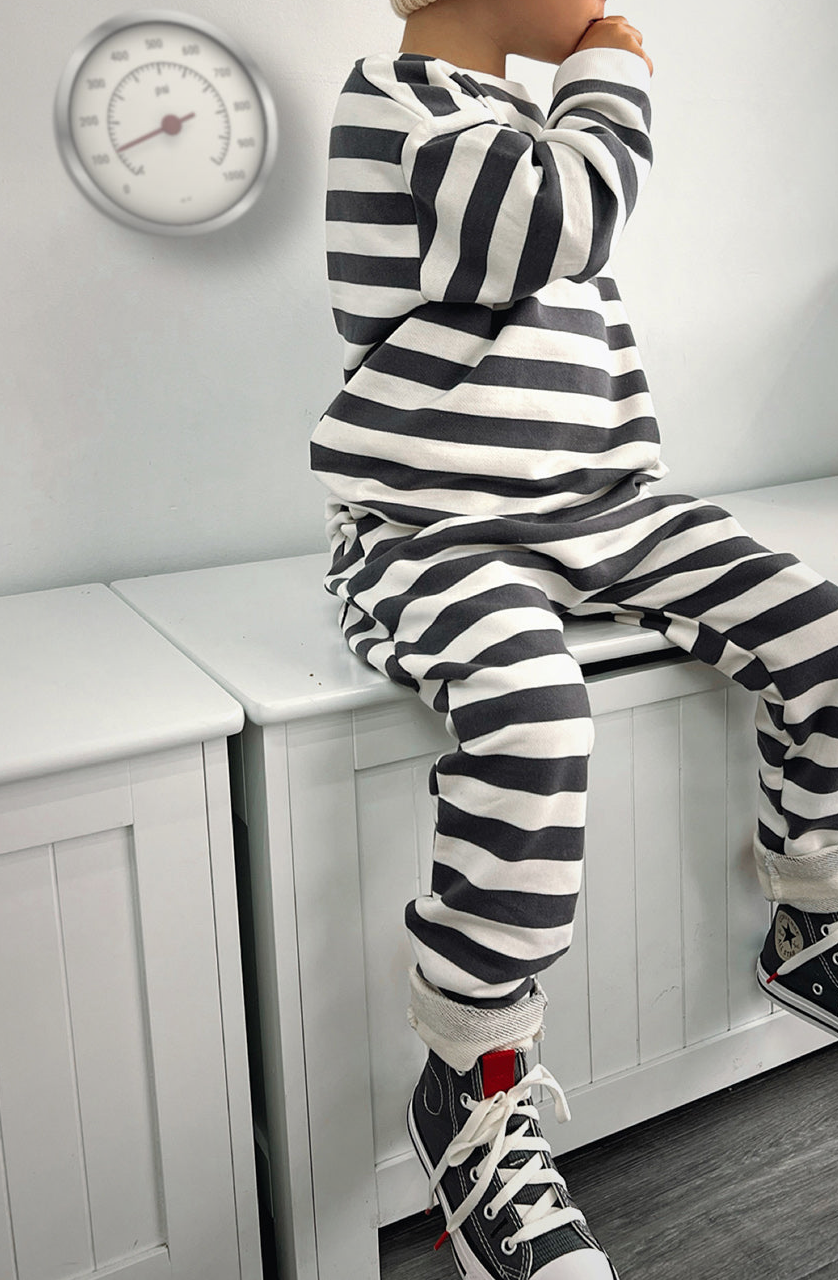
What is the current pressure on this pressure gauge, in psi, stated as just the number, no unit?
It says 100
